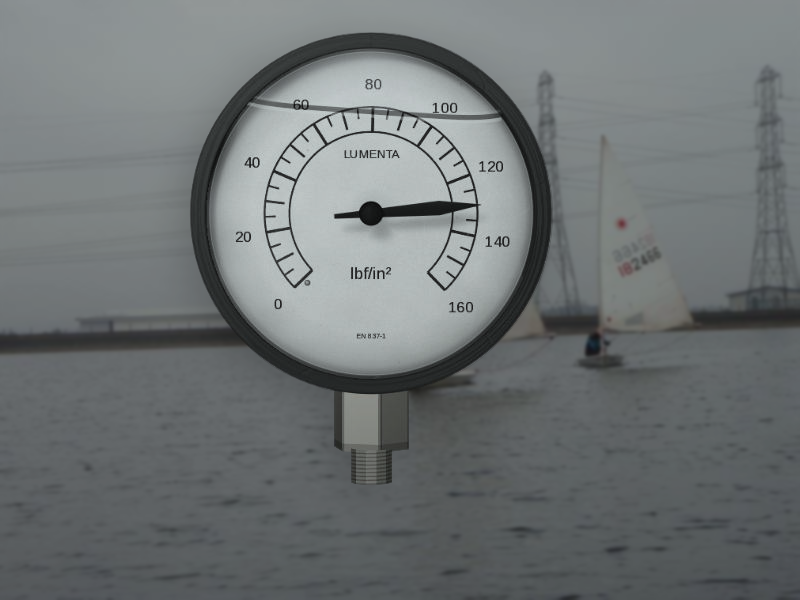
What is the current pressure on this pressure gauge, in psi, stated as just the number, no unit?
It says 130
